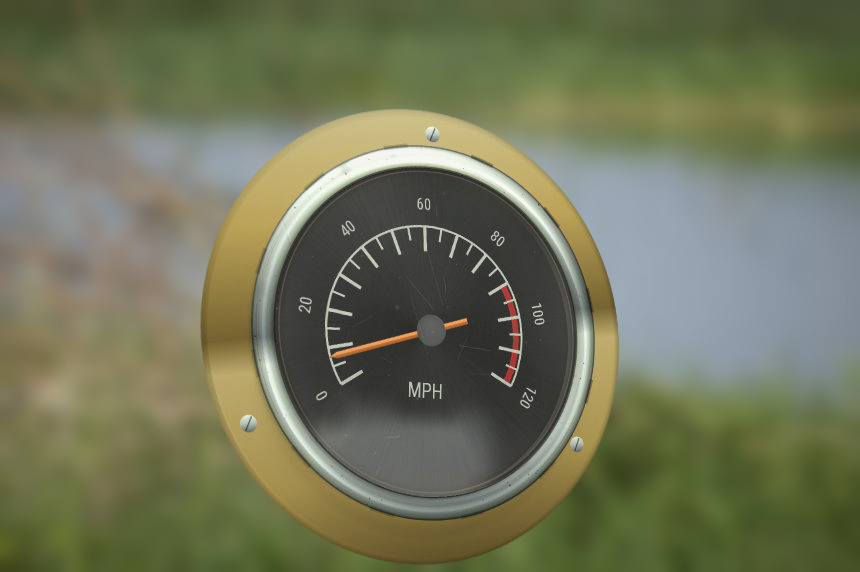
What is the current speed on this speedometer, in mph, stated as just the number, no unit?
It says 7.5
